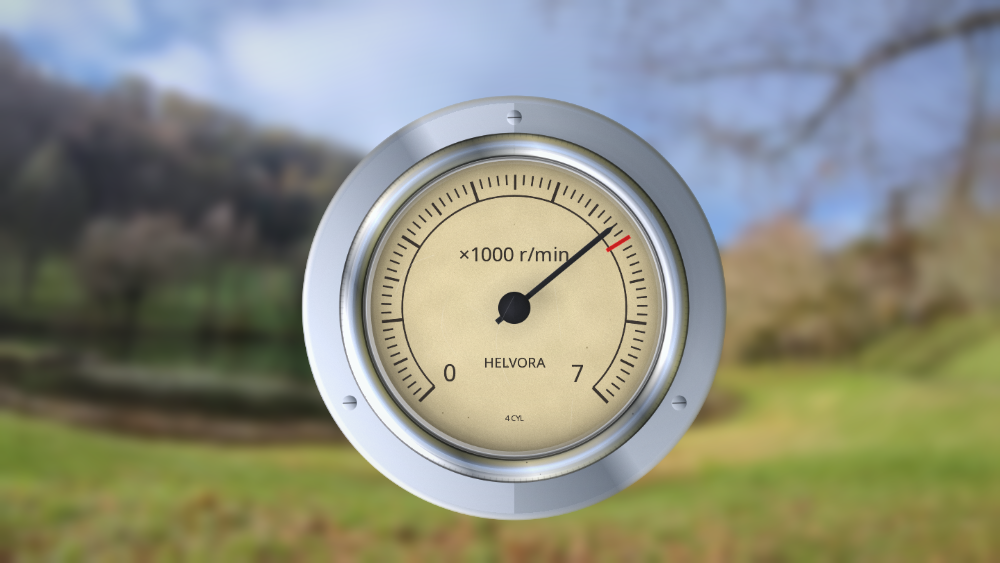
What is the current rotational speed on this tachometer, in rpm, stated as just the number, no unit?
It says 4800
